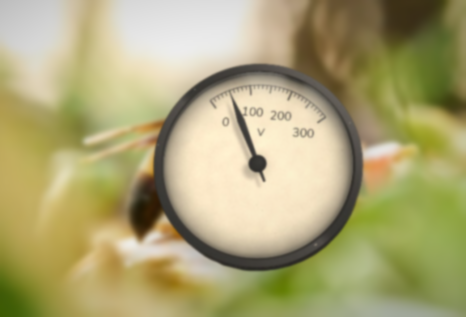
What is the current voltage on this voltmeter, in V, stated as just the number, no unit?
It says 50
